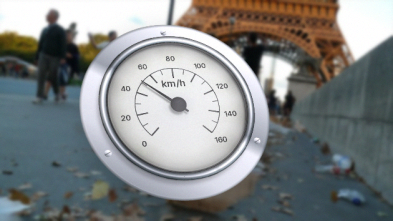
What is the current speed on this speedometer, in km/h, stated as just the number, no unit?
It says 50
